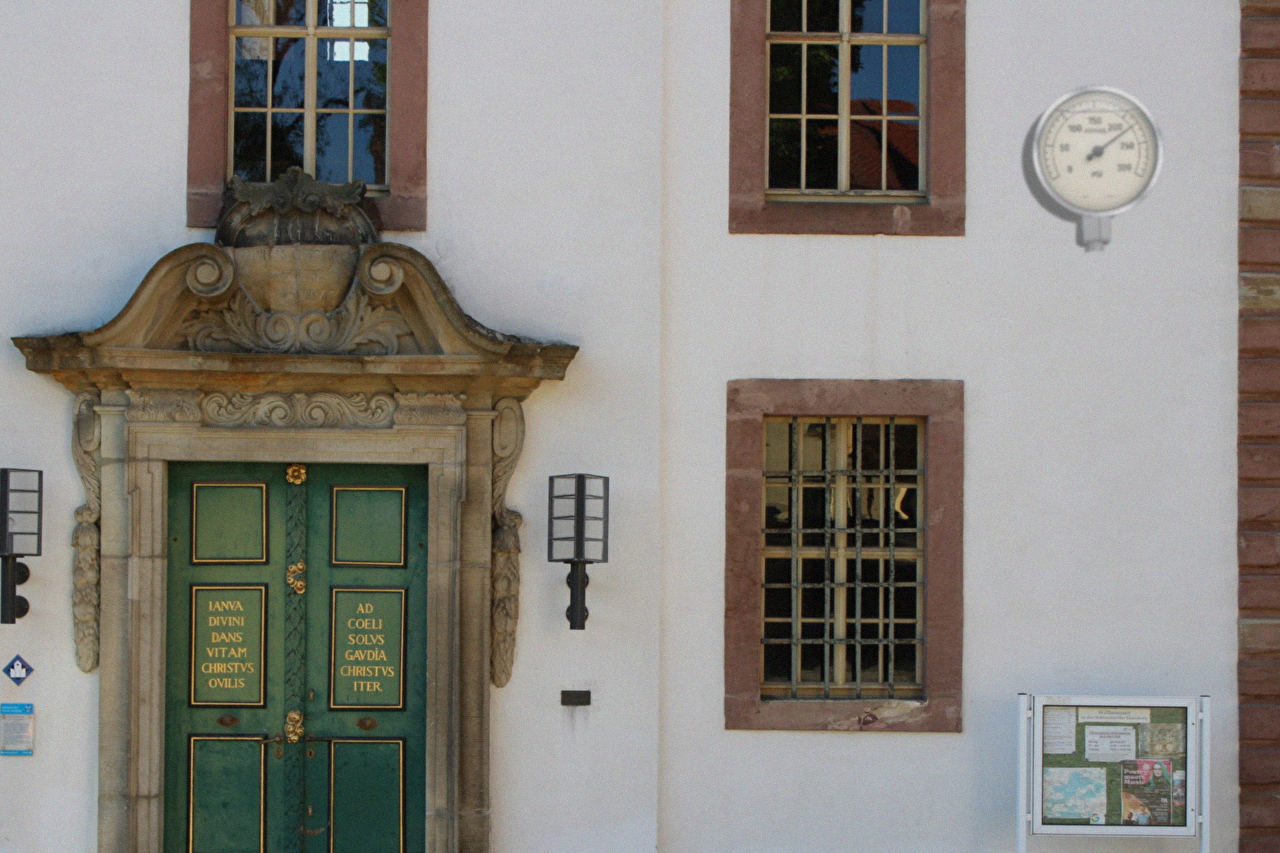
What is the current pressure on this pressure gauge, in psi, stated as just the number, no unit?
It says 220
